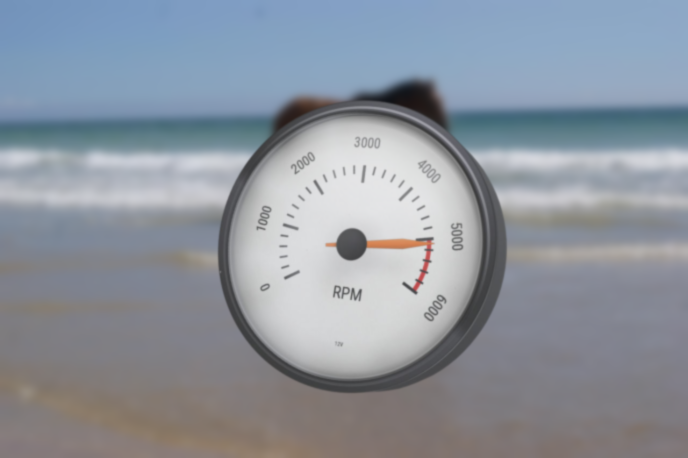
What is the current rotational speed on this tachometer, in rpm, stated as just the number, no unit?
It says 5100
